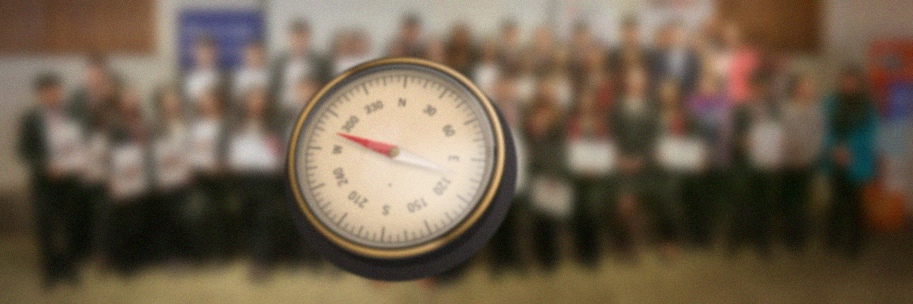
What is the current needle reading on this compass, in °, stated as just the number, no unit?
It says 285
